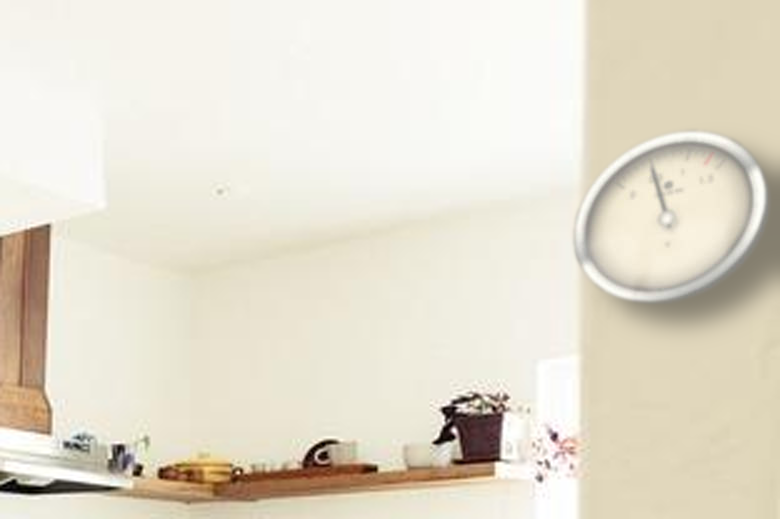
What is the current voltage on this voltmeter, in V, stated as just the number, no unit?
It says 0.5
